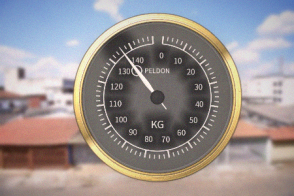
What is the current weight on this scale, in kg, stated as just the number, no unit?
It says 136
